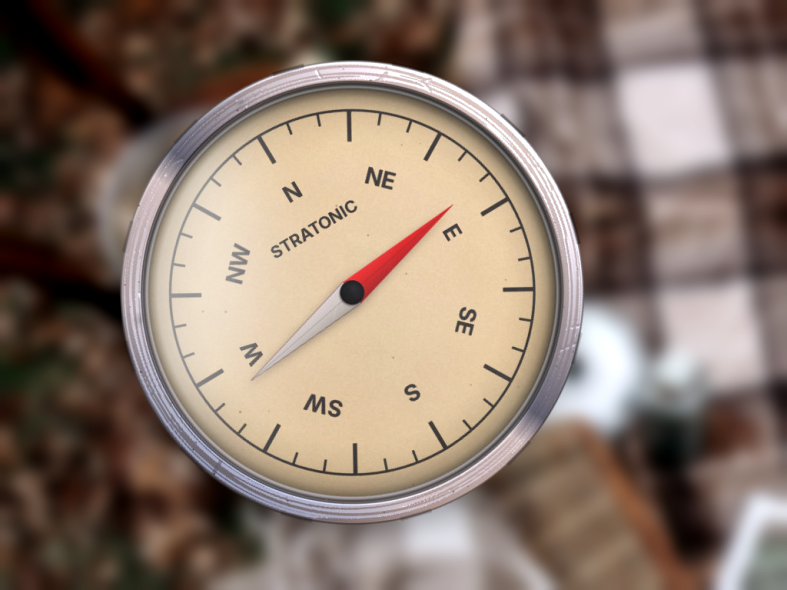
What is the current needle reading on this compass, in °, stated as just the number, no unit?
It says 80
